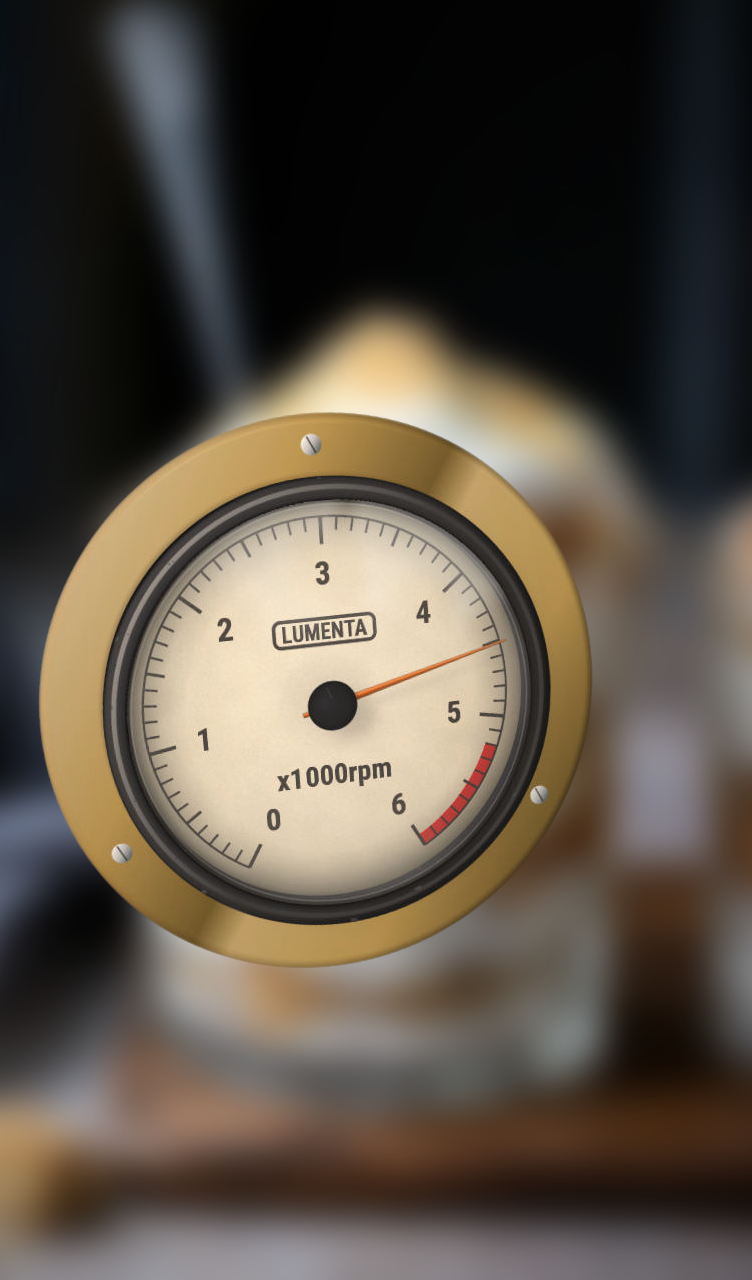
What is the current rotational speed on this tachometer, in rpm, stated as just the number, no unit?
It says 4500
